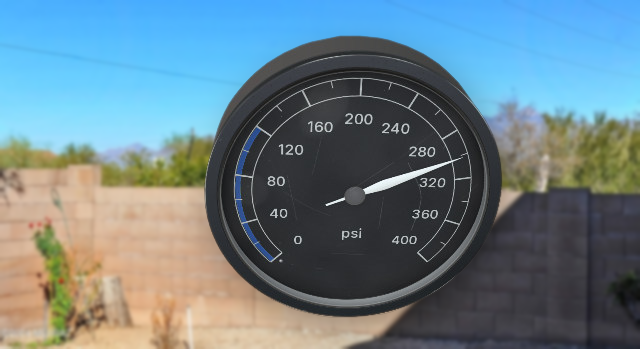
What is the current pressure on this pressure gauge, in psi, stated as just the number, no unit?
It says 300
